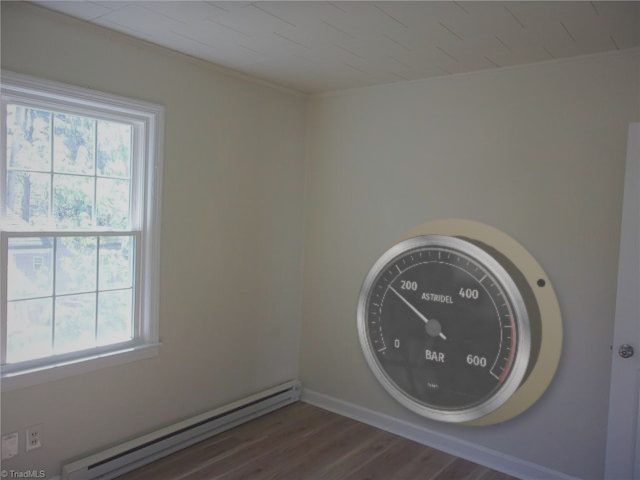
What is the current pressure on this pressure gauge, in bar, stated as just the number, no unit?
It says 160
